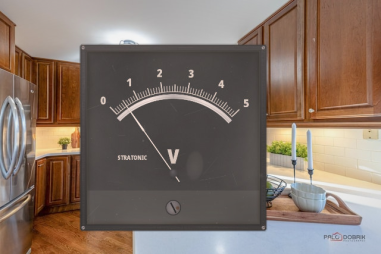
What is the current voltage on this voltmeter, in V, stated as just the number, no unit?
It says 0.5
